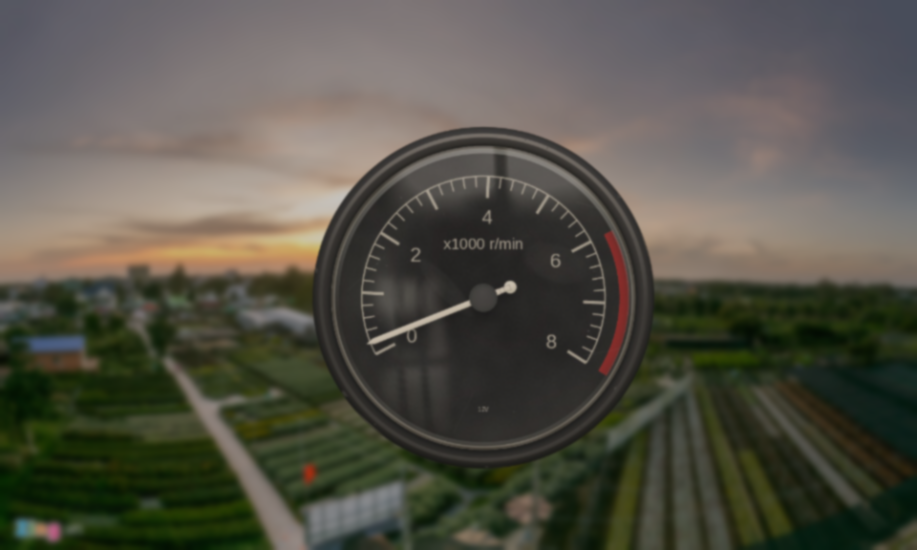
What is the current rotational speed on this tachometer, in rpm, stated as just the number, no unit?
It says 200
